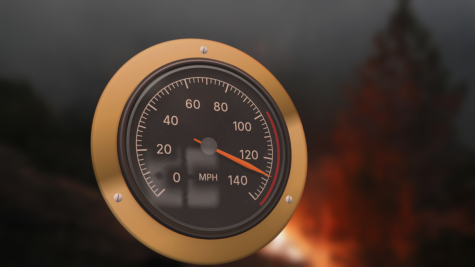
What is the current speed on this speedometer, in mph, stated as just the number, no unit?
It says 128
